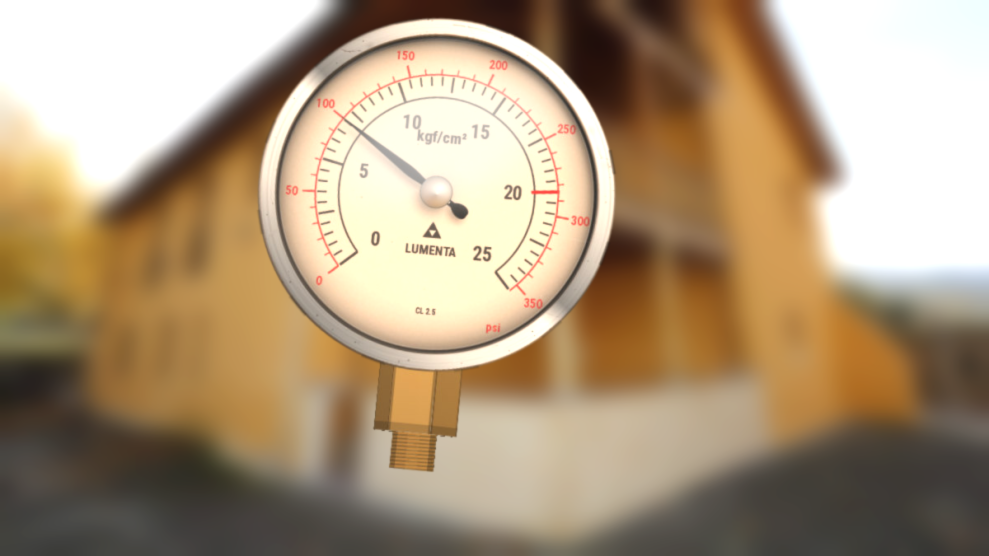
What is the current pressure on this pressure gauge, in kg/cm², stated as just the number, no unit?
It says 7
